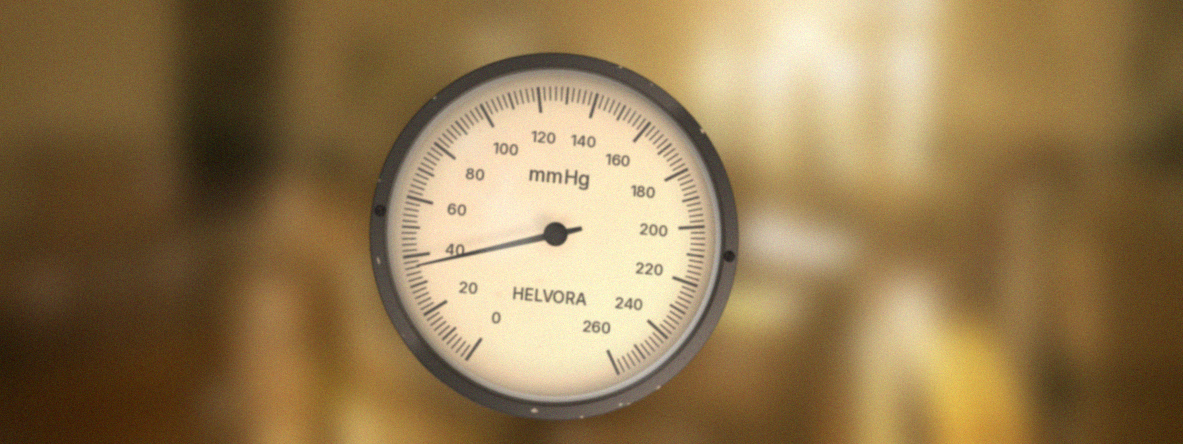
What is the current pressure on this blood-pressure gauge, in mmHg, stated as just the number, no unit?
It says 36
